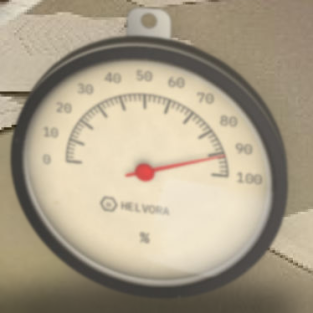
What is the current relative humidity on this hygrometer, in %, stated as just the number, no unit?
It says 90
